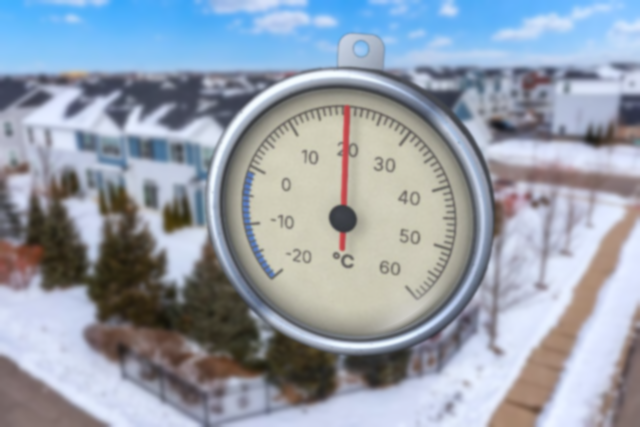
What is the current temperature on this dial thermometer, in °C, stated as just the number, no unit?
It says 20
